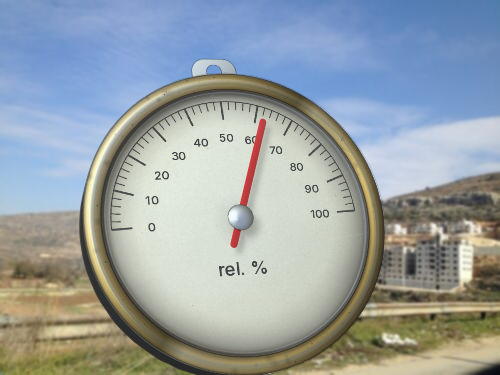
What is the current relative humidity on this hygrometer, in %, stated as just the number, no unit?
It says 62
